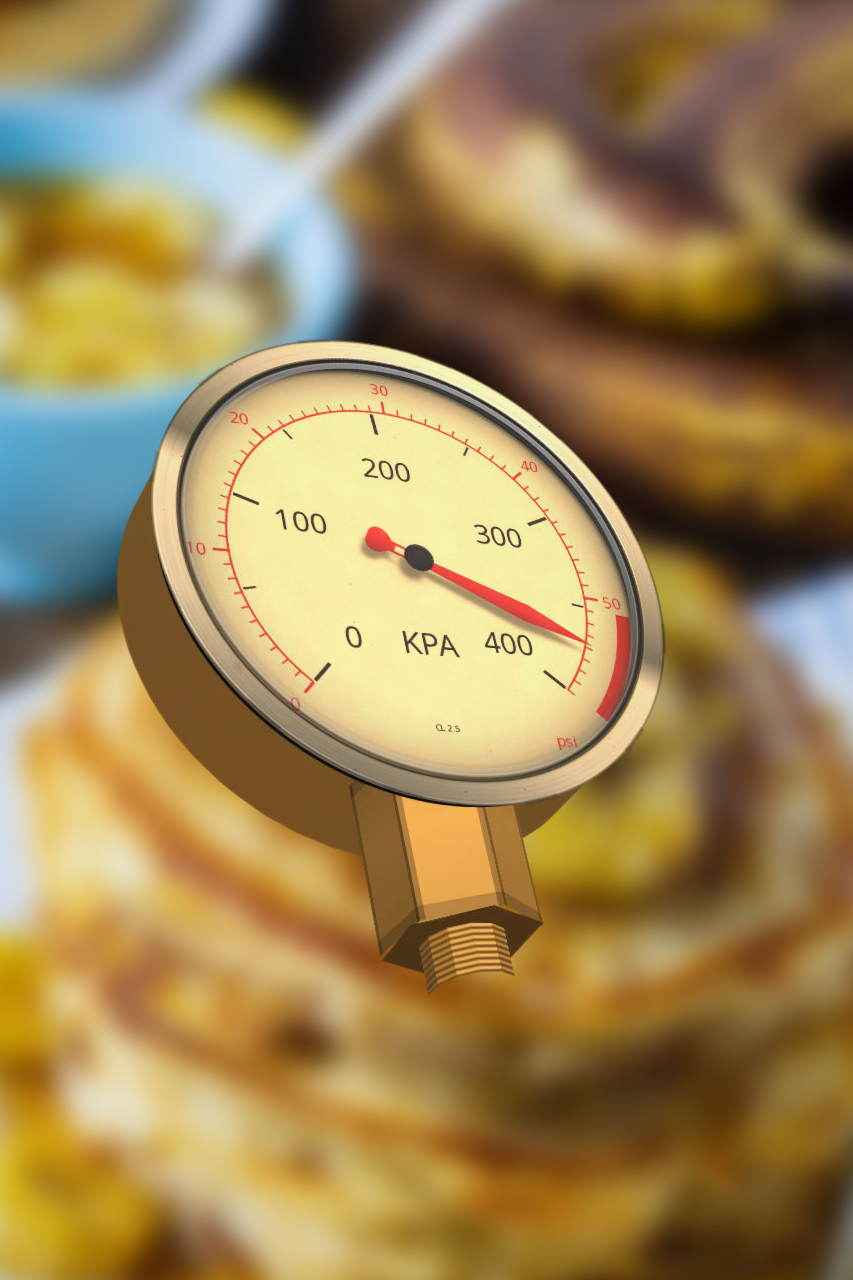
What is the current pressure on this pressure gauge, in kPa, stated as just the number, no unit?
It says 375
